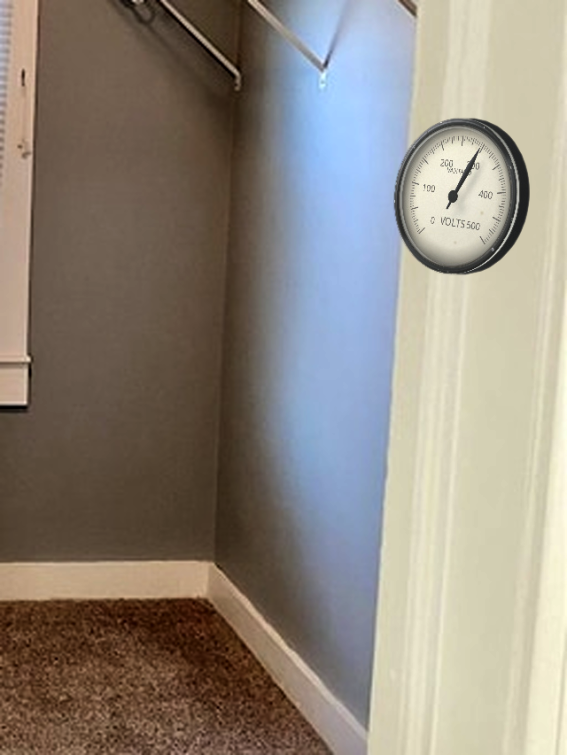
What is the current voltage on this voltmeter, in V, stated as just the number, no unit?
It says 300
